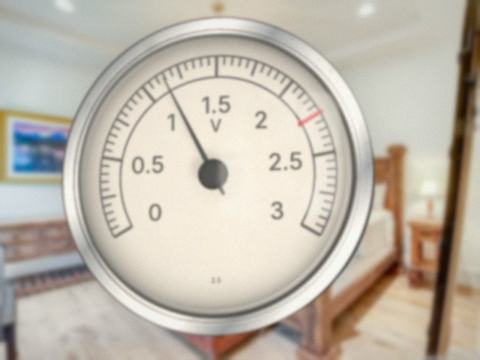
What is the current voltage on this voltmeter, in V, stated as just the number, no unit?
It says 1.15
